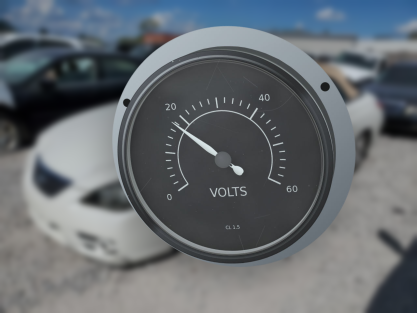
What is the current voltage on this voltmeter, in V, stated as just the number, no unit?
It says 18
